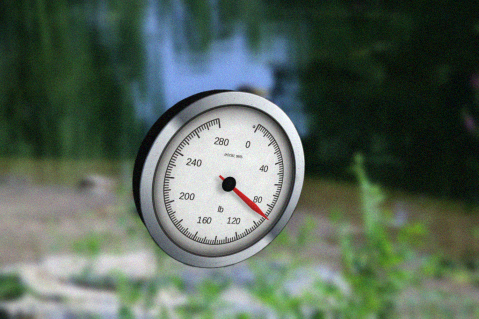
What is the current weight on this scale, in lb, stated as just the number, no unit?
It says 90
